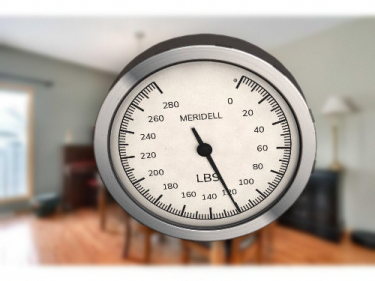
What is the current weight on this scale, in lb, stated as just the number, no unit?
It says 120
